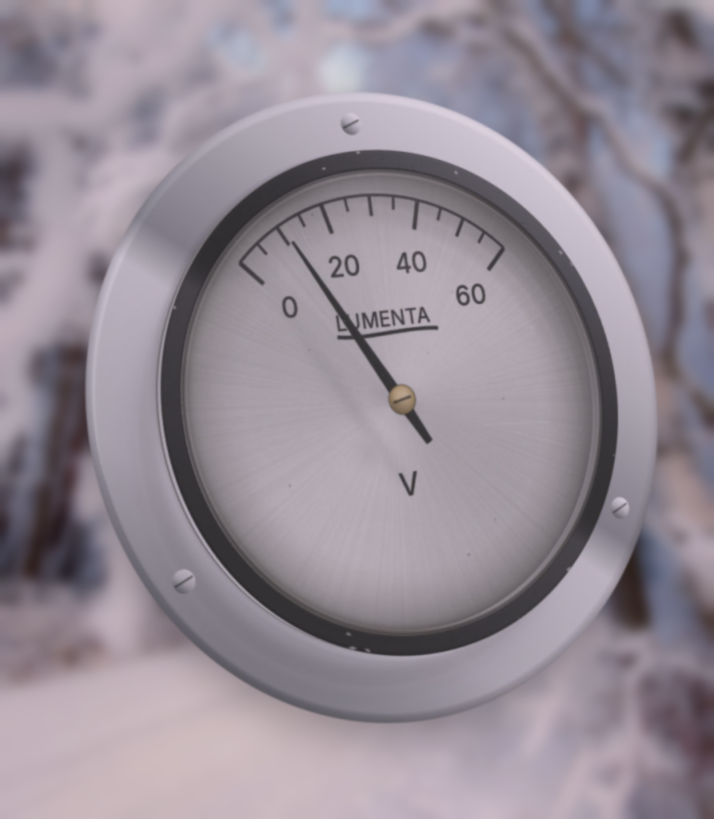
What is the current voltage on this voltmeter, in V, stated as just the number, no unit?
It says 10
